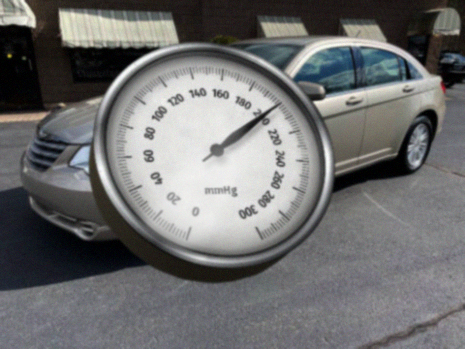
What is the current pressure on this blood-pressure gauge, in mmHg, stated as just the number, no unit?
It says 200
